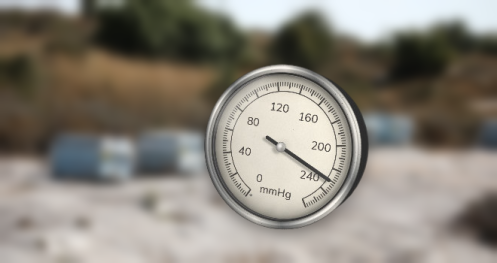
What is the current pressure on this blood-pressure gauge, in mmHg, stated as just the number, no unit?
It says 230
